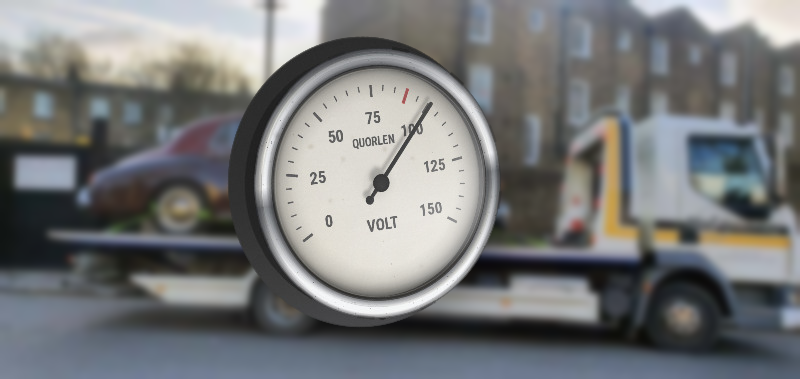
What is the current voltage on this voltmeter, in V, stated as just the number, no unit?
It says 100
